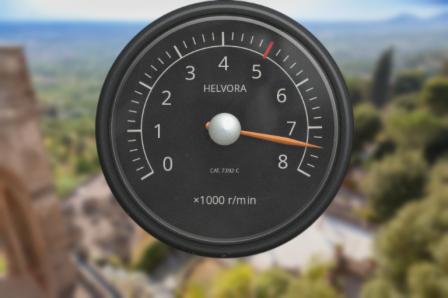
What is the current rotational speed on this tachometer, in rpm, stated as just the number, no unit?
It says 7400
